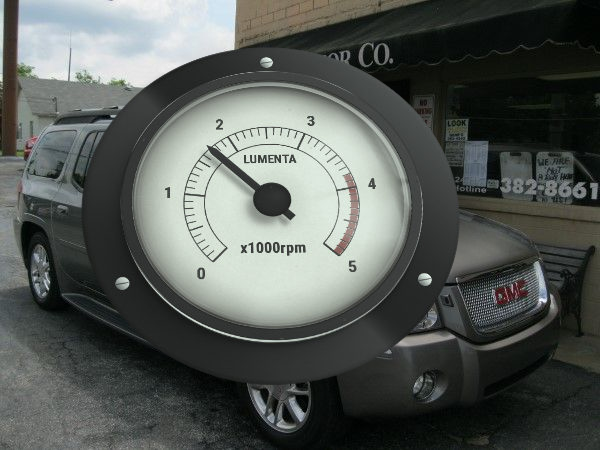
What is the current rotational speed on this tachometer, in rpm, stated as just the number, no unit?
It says 1700
